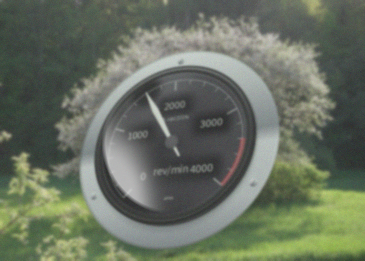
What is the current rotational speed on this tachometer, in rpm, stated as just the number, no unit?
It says 1600
